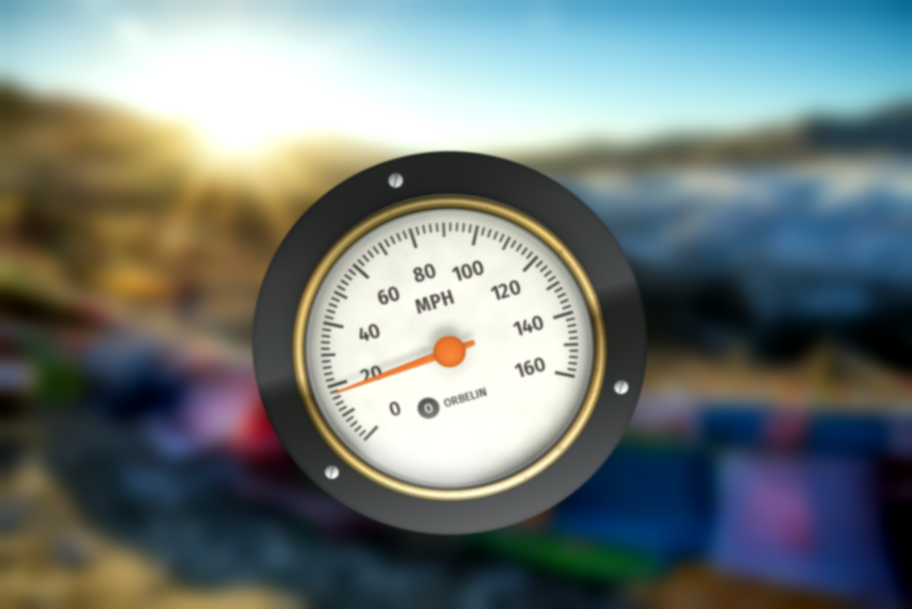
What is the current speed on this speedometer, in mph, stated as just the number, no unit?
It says 18
